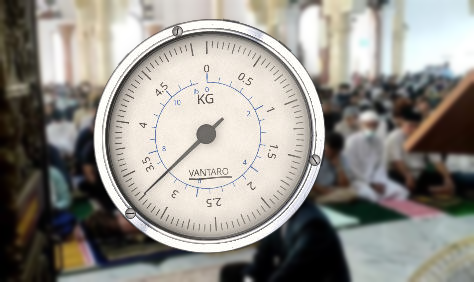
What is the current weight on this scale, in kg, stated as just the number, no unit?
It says 3.25
